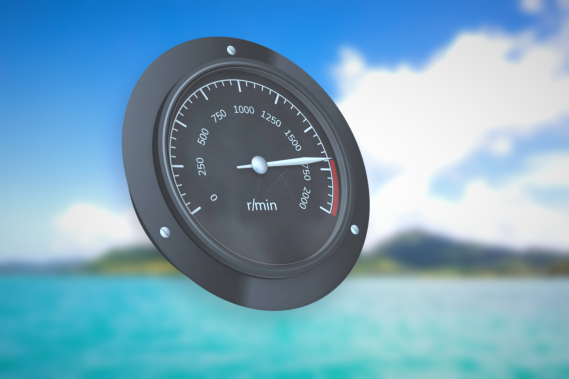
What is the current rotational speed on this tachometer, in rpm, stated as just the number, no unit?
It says 1700
